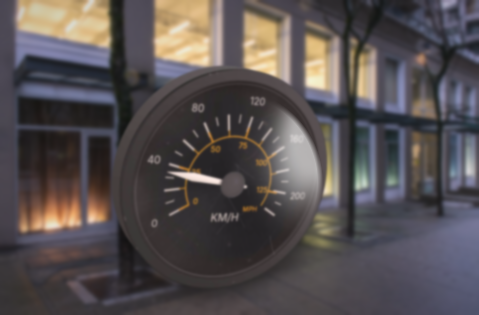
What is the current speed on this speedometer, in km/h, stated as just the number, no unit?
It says 35
